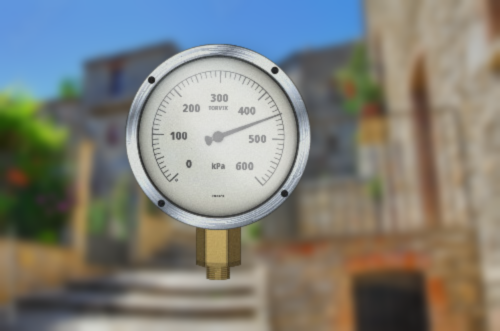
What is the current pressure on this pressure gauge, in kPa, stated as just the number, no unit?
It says 450
